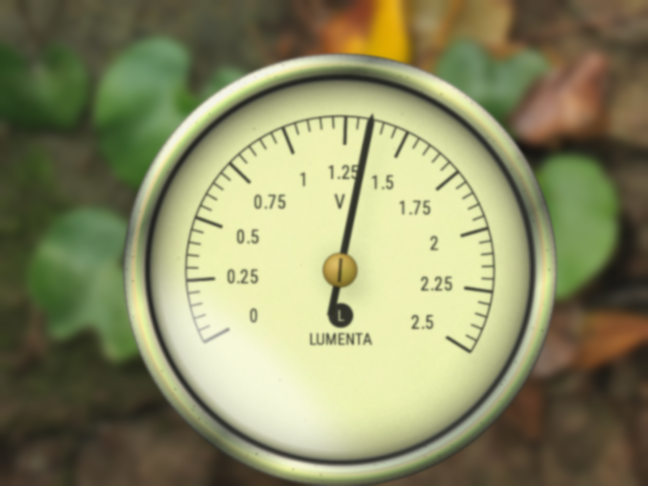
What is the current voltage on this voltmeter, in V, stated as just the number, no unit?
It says 1.35
